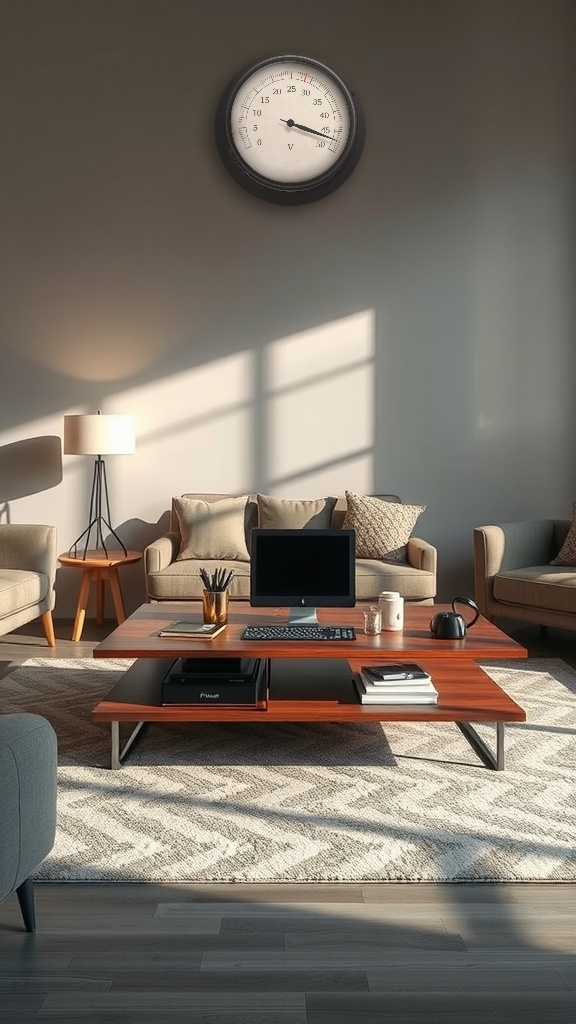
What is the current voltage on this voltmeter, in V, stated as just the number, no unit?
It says 47.5
